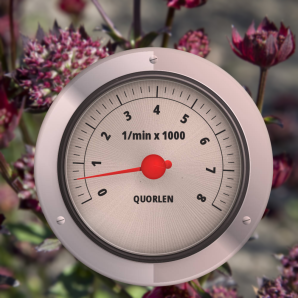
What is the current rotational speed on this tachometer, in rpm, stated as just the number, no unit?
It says 600
